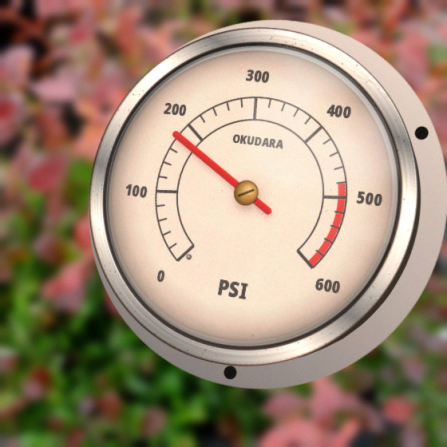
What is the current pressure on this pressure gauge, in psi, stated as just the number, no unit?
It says 180
